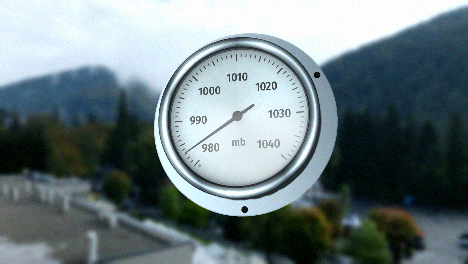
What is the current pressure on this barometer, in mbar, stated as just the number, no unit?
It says 983
